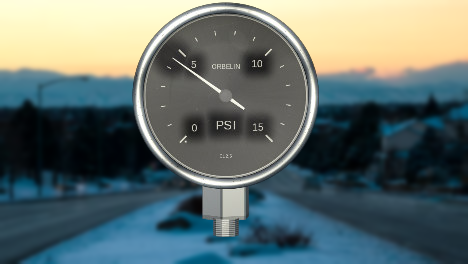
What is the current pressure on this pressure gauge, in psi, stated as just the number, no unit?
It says 4.5
